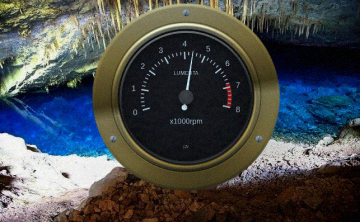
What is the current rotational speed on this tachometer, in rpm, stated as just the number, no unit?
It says 4400
